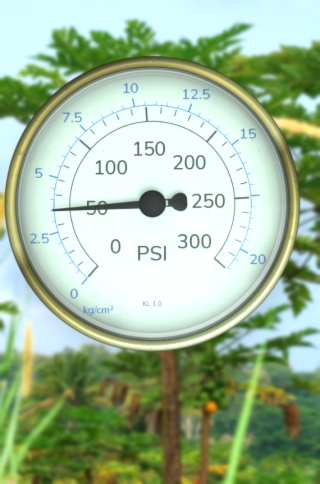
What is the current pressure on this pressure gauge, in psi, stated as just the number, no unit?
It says 50
